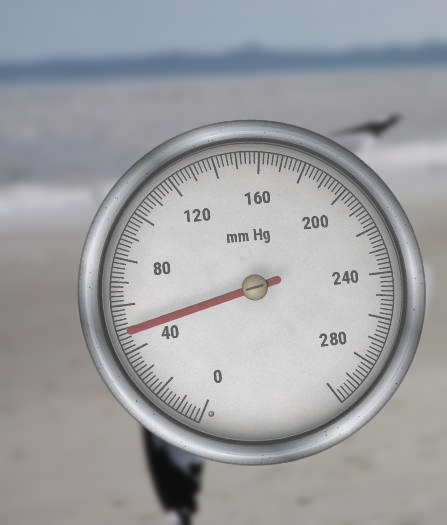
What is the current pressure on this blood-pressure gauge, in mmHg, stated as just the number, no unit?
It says 48
